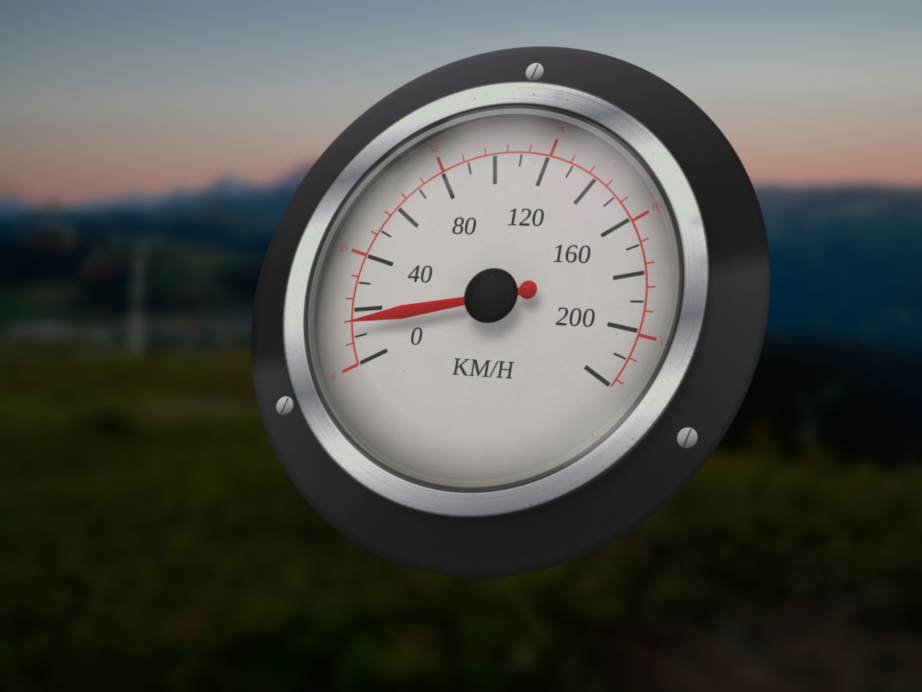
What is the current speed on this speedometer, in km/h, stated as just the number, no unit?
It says 15
